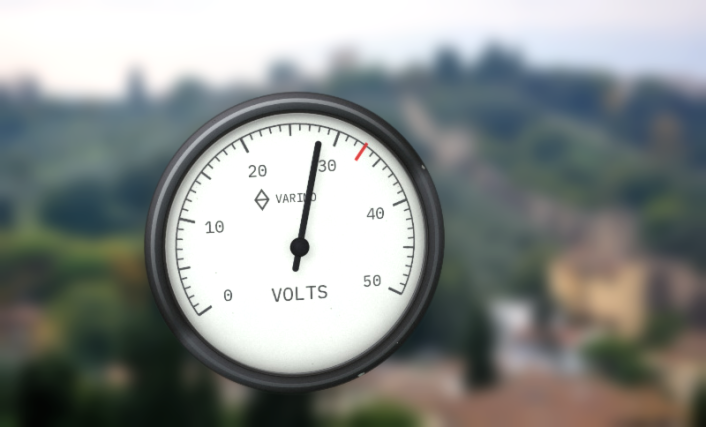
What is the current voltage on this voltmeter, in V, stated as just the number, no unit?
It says 28
